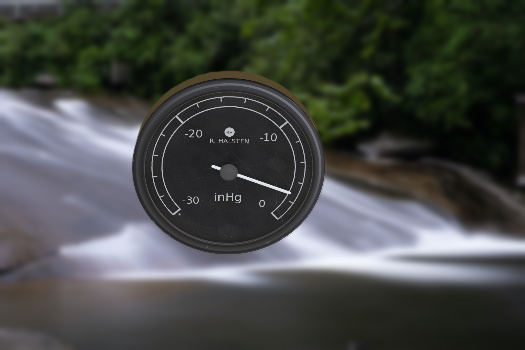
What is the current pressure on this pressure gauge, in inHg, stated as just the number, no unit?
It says -3
